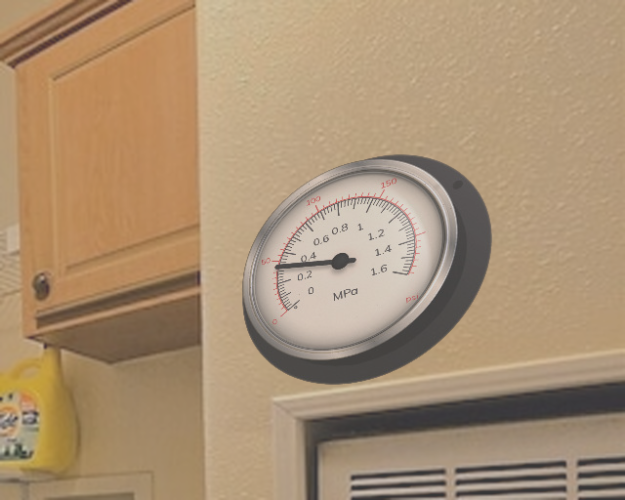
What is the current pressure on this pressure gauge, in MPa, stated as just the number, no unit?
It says 0.3
